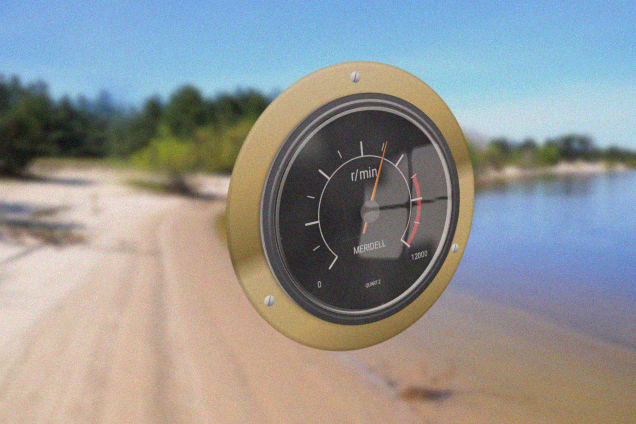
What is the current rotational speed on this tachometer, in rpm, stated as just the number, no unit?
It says 7000
